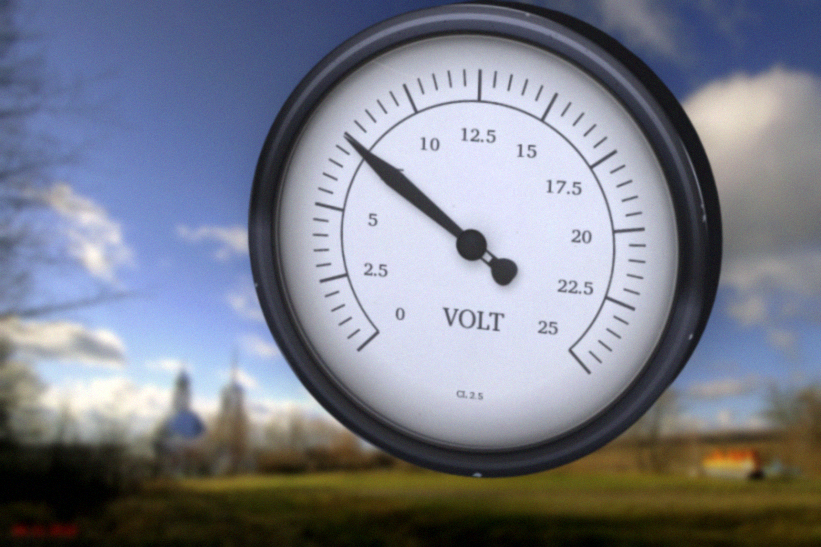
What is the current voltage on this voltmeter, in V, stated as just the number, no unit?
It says 7.5
